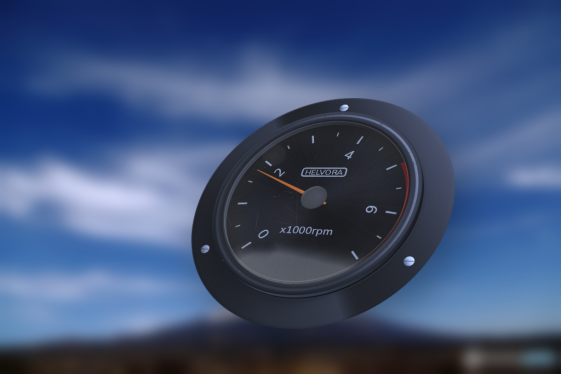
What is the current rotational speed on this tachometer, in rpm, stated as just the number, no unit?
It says 1750
